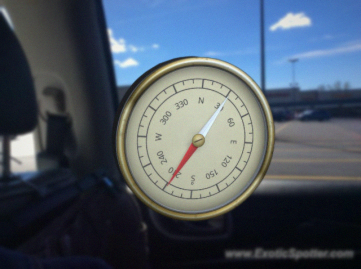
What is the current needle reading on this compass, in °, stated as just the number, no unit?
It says 210
